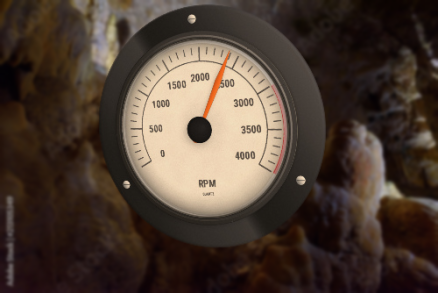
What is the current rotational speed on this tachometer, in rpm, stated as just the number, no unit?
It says 2400
